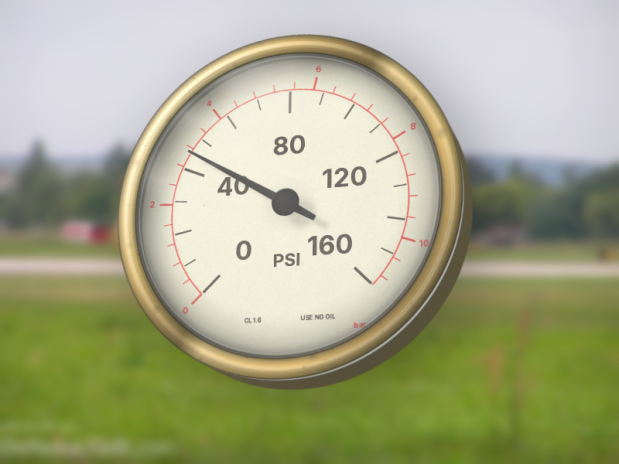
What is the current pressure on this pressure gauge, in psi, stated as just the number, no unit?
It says 45
